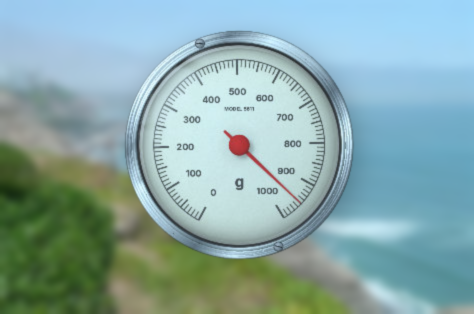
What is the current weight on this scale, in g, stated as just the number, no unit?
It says 950
